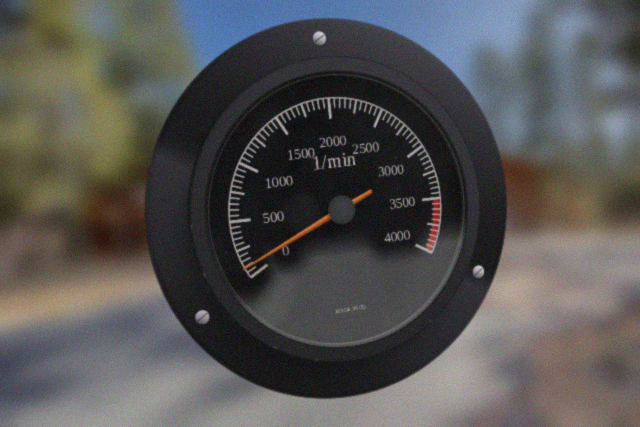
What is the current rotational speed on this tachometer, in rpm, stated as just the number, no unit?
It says 100
